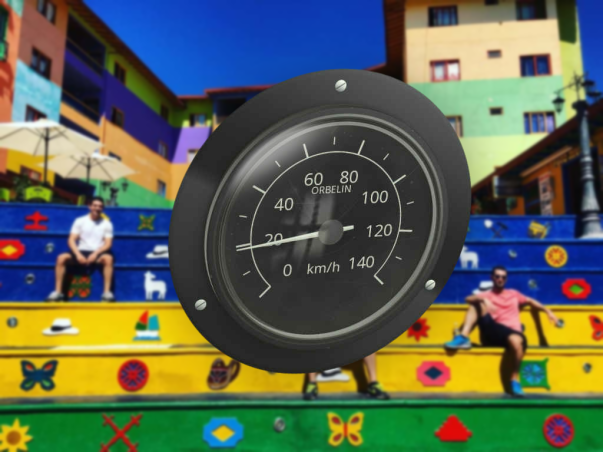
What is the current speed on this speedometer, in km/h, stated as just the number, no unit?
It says 20
